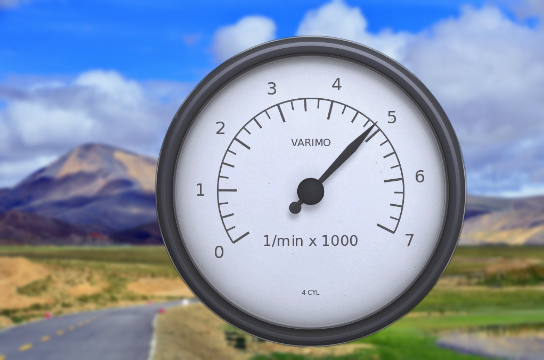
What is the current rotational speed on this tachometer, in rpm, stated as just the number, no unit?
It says 4875
